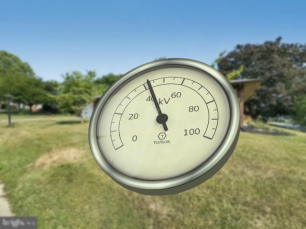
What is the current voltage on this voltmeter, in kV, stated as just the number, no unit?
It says 42.5
